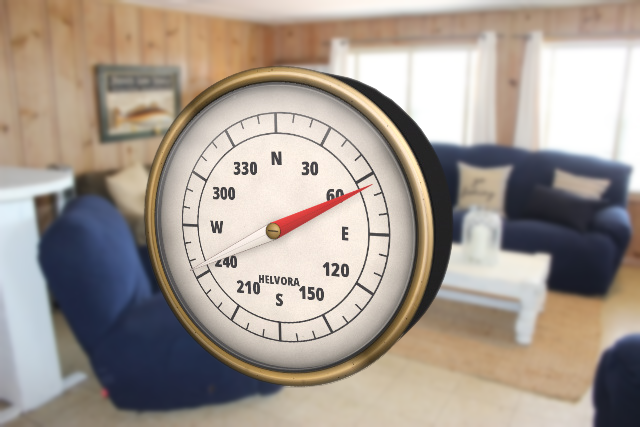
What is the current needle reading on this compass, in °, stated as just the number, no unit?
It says 65
